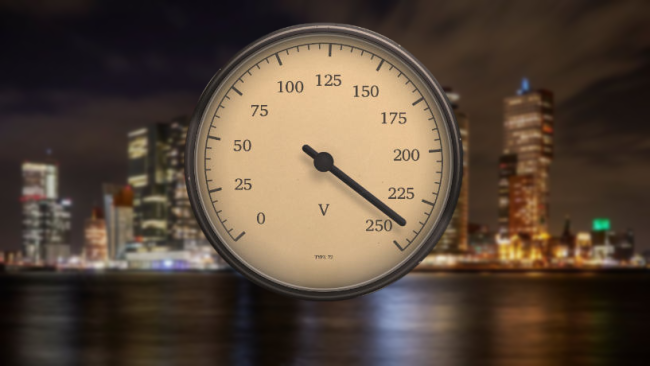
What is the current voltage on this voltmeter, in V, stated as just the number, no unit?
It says 240
